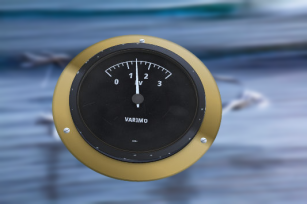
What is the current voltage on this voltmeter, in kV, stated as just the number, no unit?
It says 1.4
